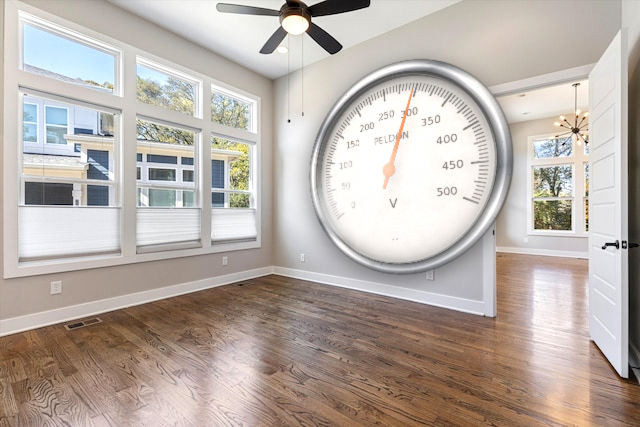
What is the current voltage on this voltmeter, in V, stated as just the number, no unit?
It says 300
